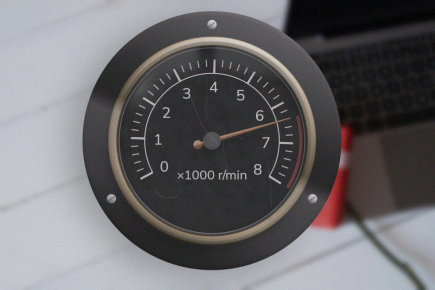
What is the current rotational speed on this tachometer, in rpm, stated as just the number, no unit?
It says 6400
